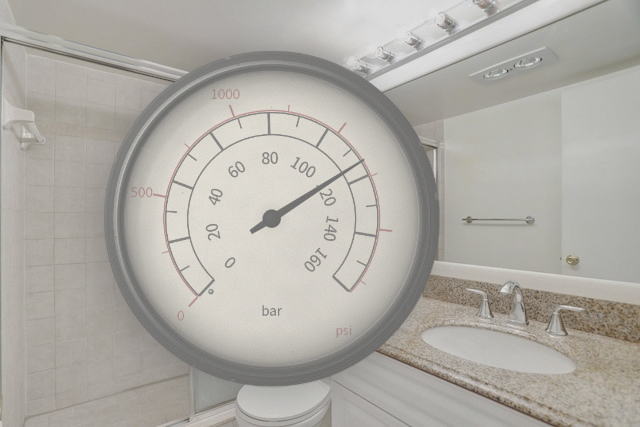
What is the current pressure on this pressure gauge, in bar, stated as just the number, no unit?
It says 115
